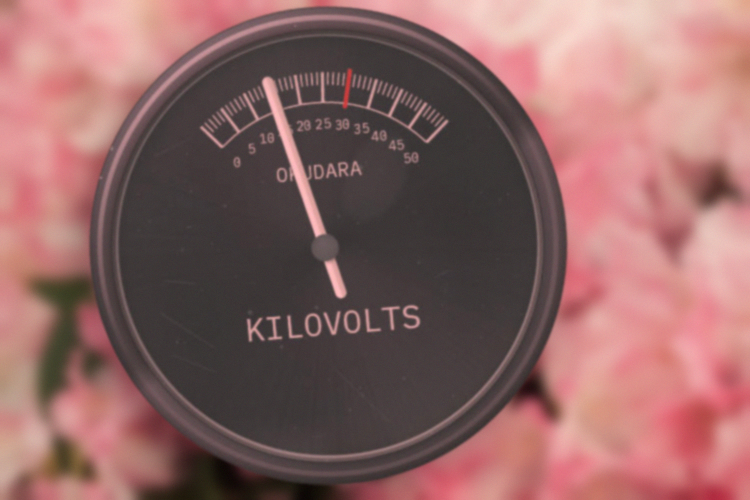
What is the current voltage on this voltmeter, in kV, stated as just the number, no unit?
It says 15
